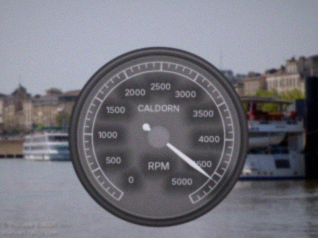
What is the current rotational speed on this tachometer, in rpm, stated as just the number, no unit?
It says 4600
